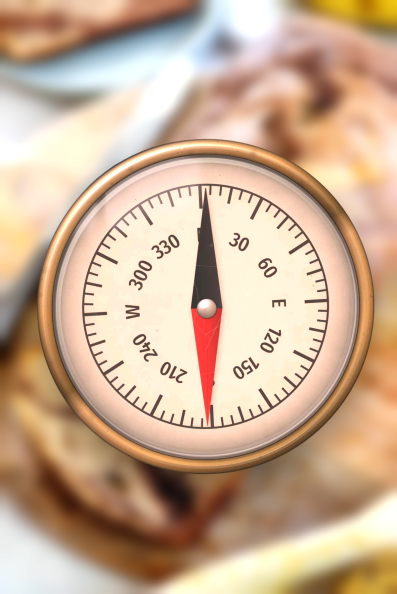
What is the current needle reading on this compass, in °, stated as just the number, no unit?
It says 182.5
